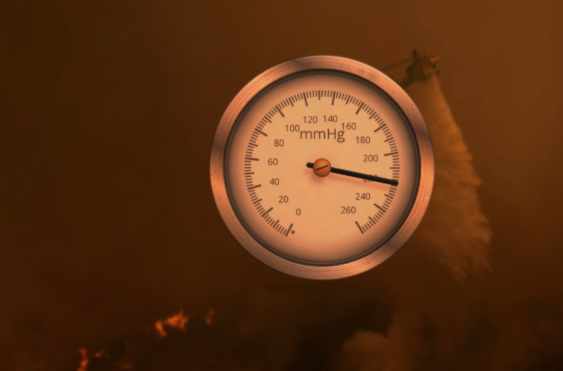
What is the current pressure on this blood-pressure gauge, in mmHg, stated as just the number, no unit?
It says 220
